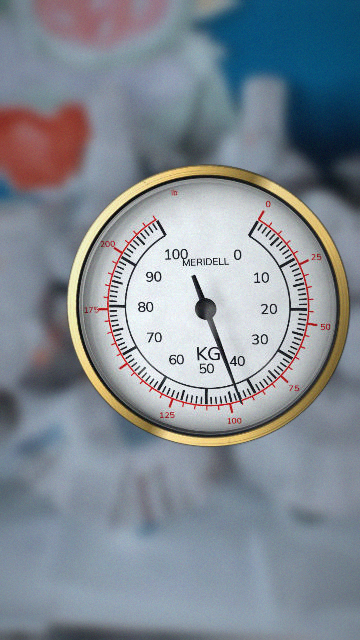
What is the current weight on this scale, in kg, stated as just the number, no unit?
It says 43
